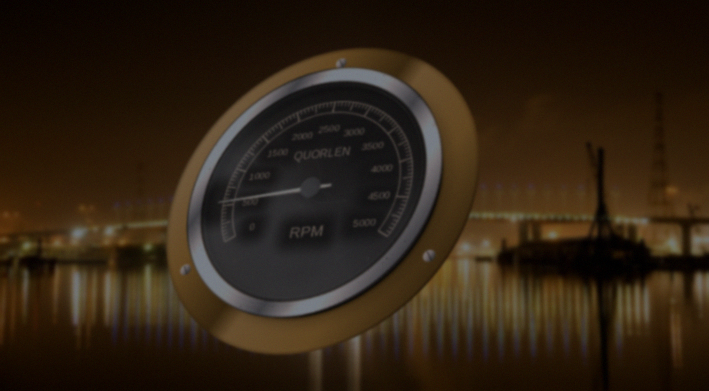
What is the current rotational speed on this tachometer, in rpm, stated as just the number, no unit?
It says 500
